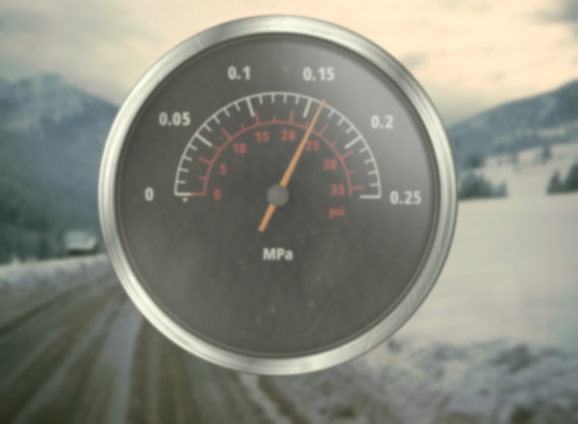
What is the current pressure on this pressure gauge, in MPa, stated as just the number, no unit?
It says 0.16
